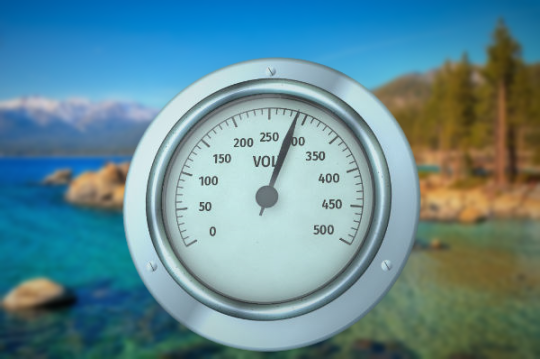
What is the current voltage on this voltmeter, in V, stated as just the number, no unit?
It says 290
